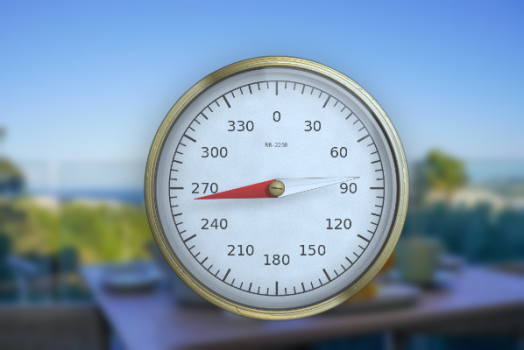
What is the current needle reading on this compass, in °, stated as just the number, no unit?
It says 262.5
